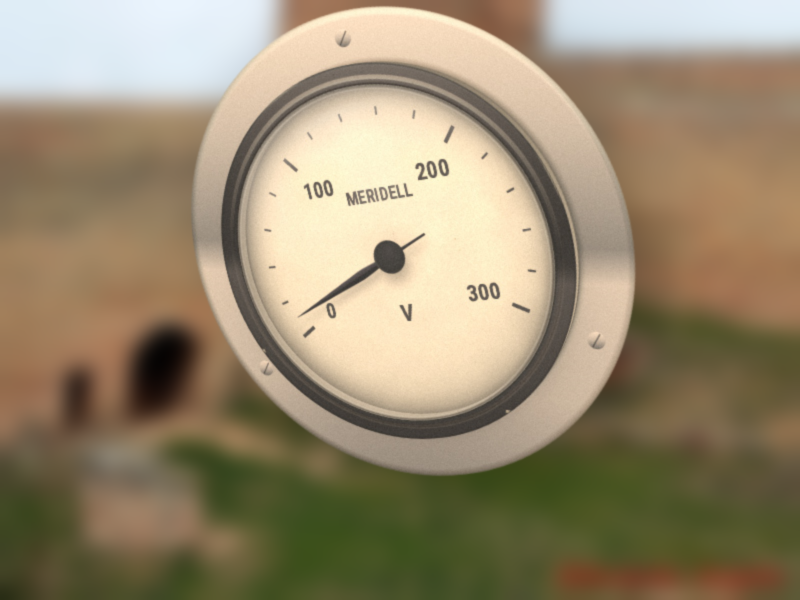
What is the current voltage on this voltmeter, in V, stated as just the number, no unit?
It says 10
